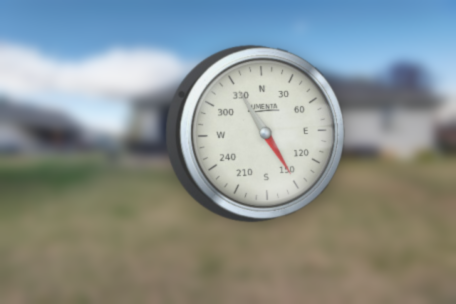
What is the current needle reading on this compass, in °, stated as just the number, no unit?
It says 150
